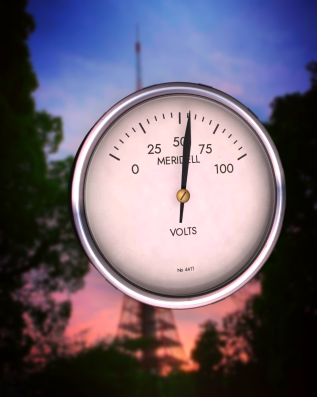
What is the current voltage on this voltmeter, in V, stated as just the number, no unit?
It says 55
